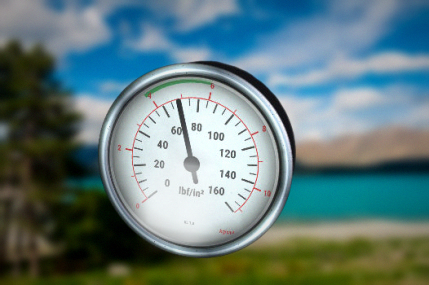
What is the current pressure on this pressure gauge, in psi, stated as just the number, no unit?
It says 70
